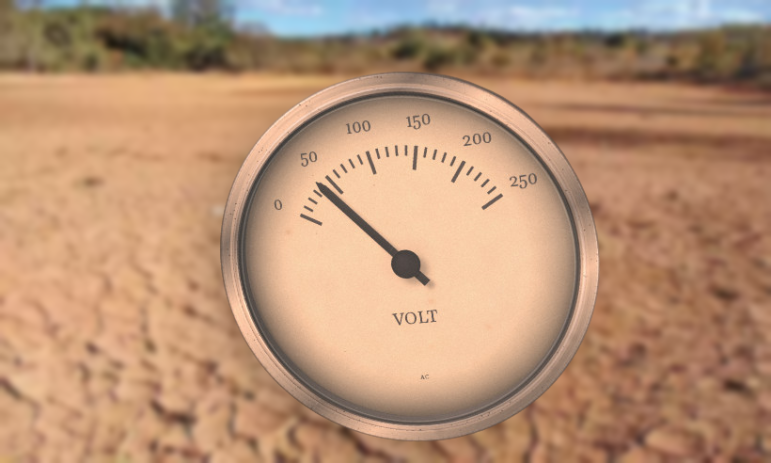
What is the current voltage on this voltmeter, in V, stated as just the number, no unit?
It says 40
